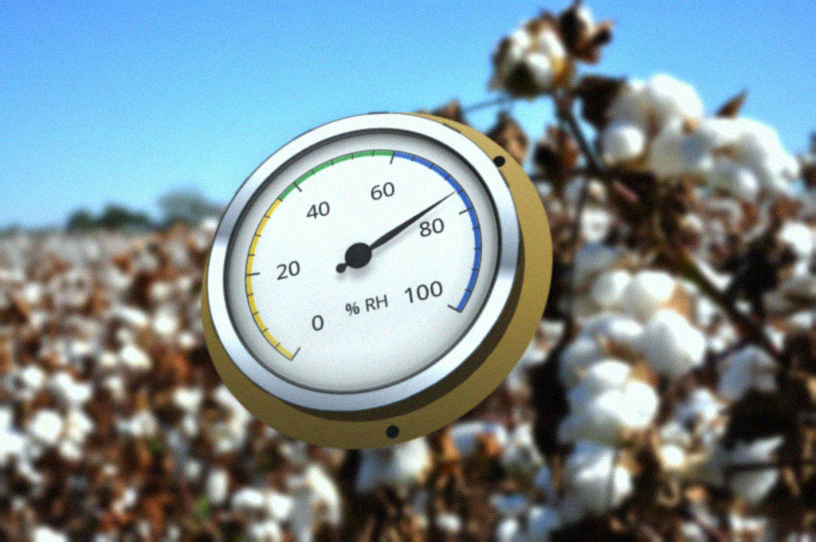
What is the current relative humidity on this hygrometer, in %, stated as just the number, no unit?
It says 76
